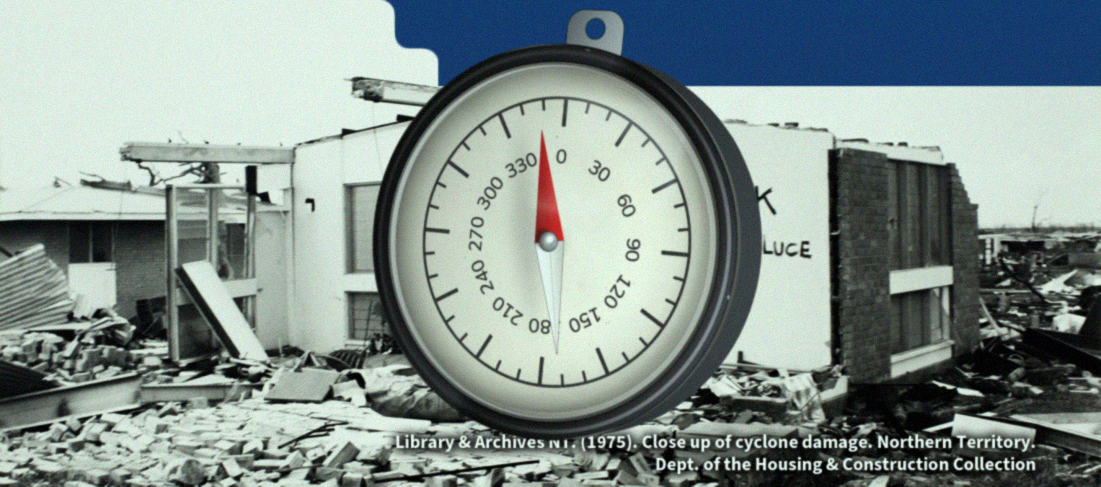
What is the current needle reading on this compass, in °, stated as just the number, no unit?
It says 350
